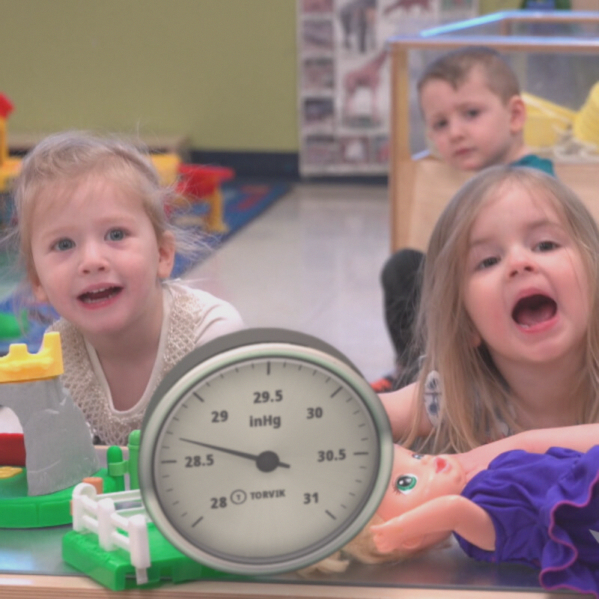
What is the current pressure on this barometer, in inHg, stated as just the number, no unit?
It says 28.7
